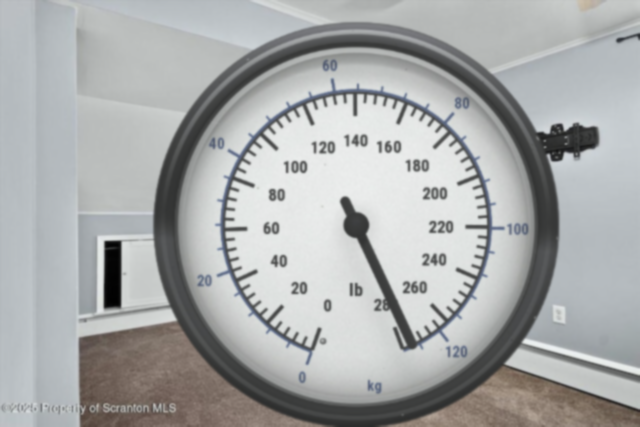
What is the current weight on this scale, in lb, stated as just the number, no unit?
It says 276
